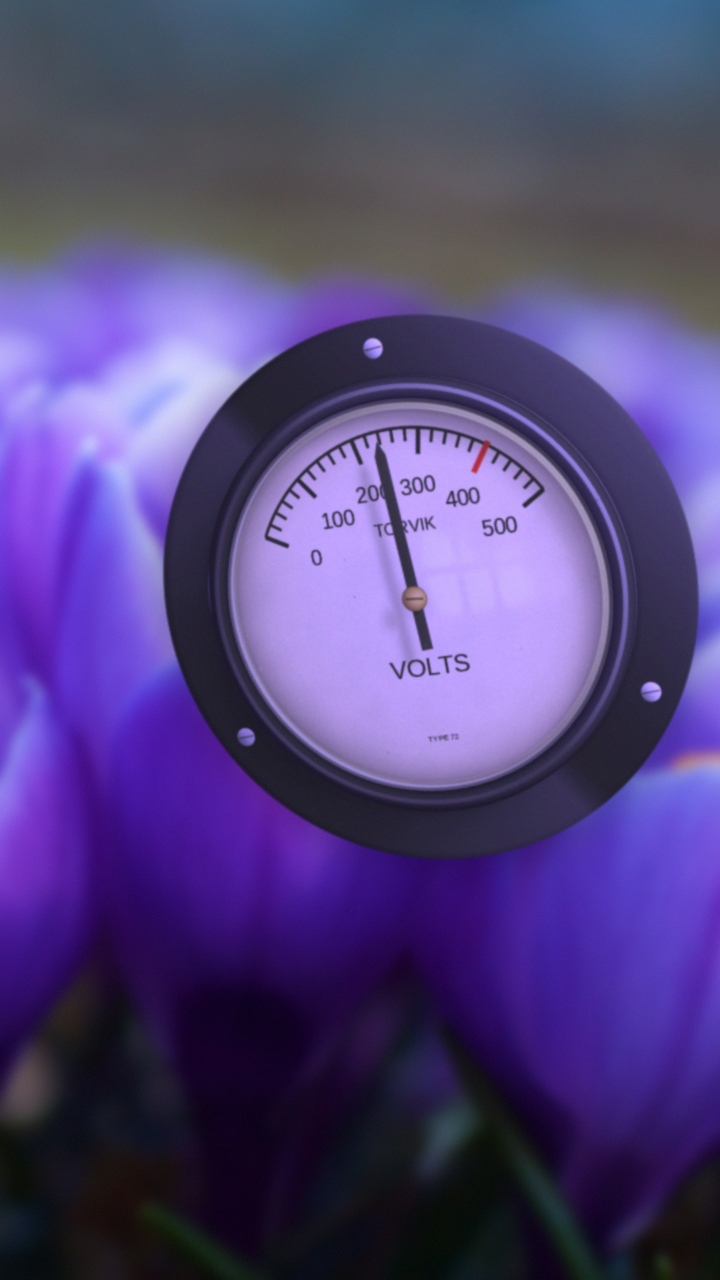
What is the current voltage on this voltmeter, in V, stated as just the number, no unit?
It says 240
